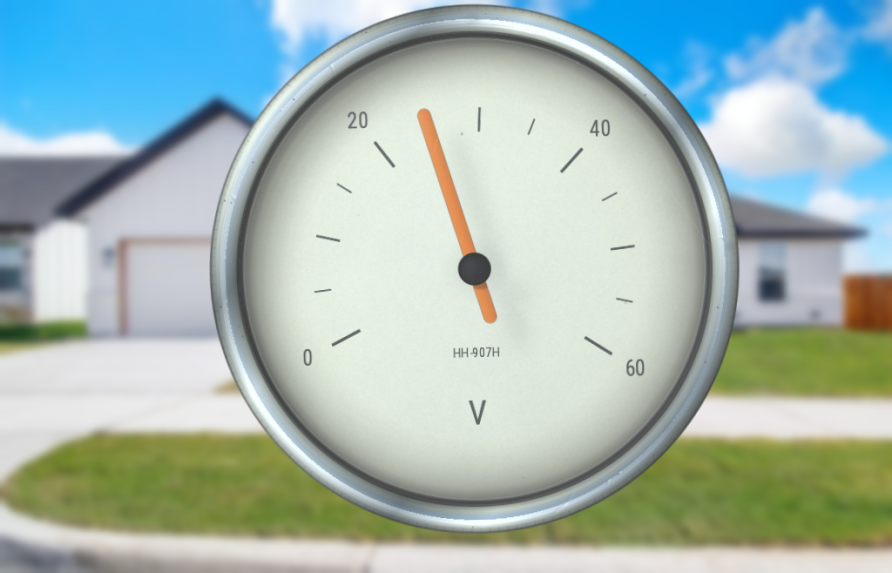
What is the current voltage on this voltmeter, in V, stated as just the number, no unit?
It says 25
